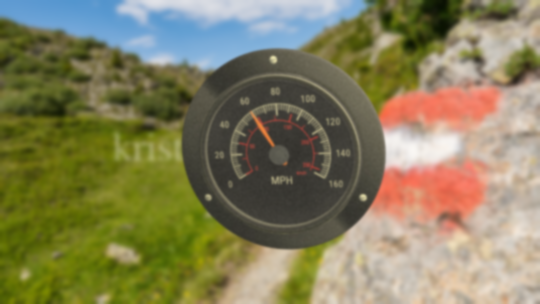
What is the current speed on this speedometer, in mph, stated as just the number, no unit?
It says 60
